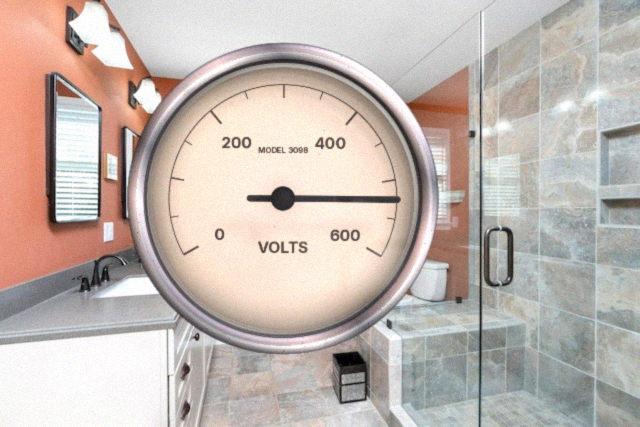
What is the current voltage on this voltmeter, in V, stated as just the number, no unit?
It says 525
